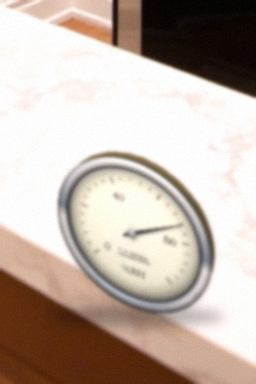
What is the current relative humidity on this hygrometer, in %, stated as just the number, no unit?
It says 72
